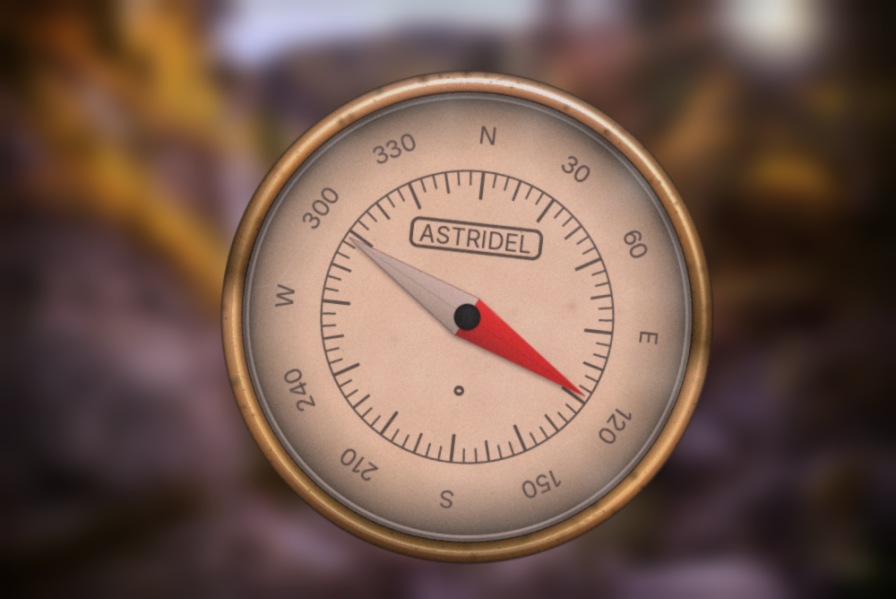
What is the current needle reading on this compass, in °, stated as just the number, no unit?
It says 117.5
